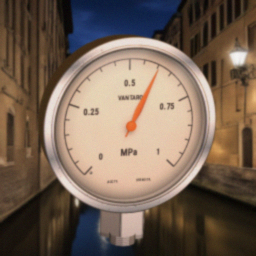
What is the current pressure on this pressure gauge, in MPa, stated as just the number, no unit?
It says 0.6
